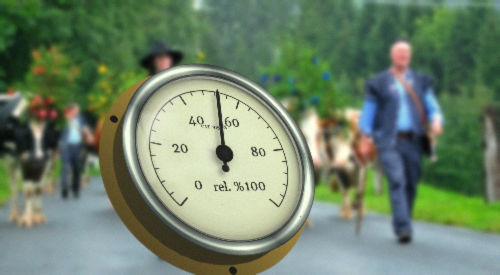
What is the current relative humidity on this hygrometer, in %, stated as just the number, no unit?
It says 52
